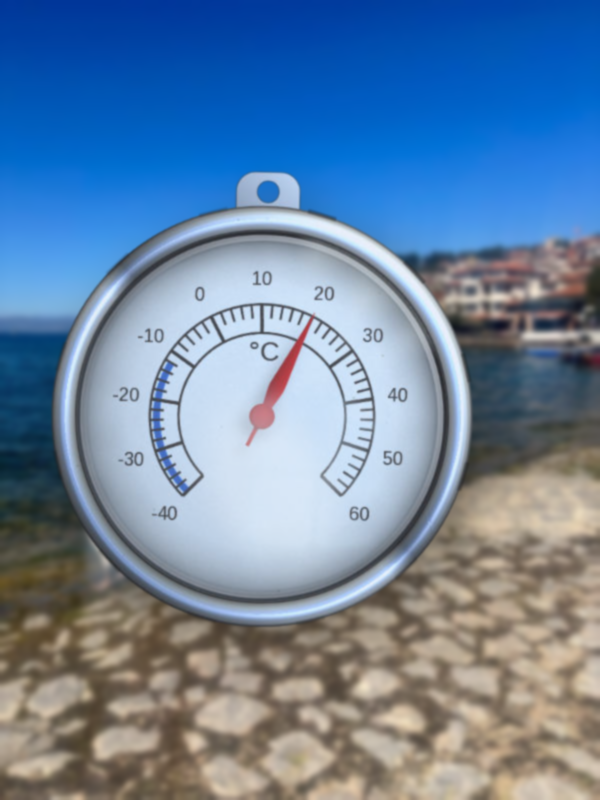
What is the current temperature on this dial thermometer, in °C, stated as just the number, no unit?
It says 20
